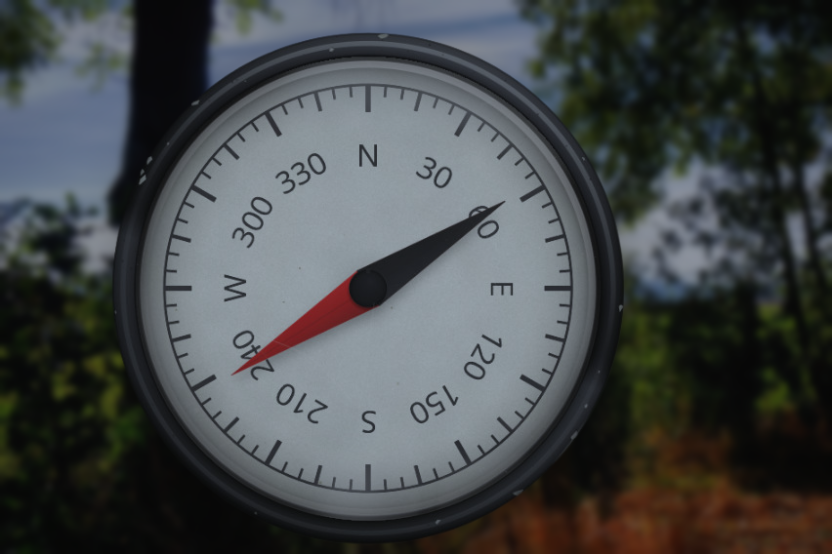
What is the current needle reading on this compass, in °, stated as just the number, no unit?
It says 237.5
